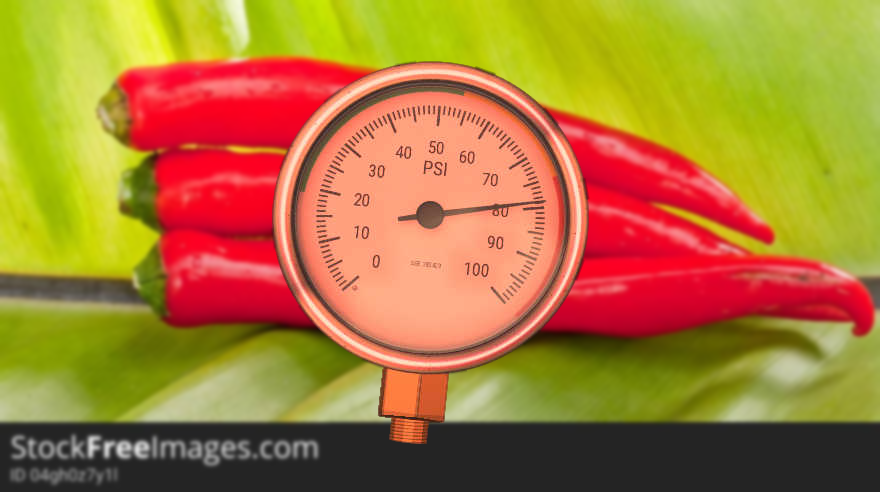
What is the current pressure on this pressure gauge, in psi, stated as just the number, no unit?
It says 79
